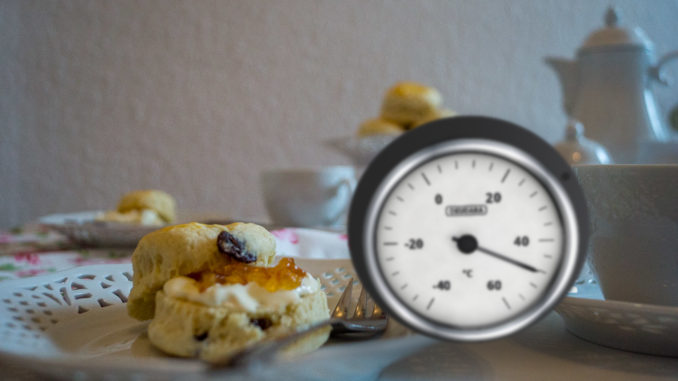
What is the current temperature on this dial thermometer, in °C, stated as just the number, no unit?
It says 48
